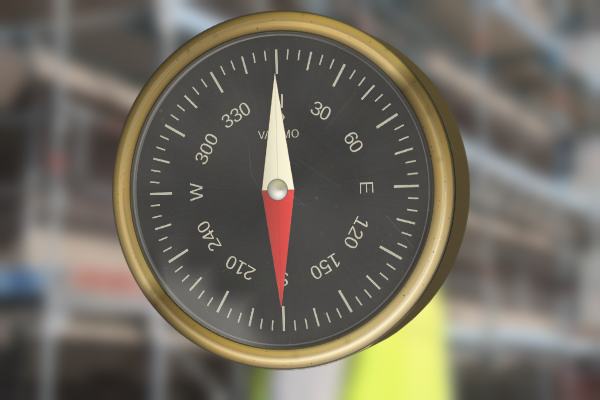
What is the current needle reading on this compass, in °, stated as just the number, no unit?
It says 180
